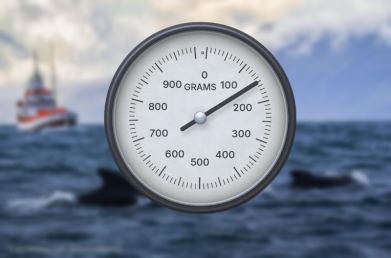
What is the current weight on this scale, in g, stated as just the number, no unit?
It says 150
